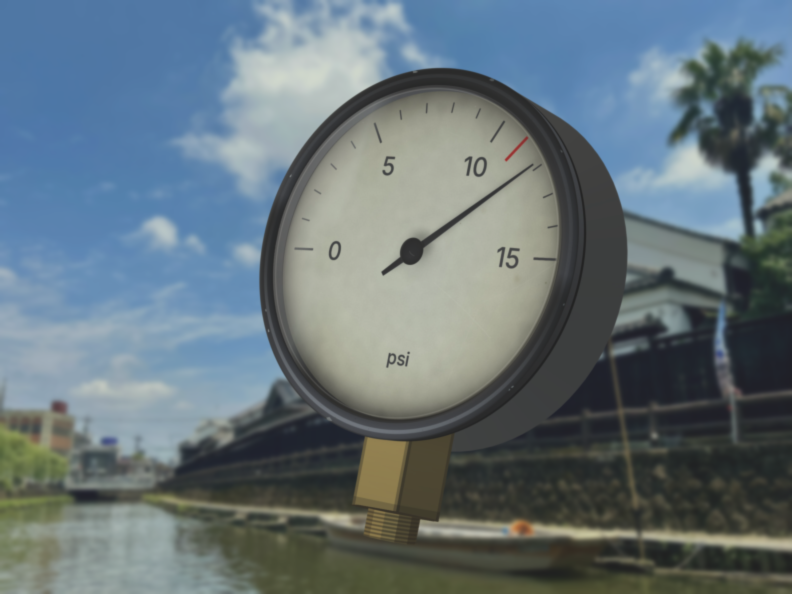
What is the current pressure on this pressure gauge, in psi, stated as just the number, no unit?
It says 12
